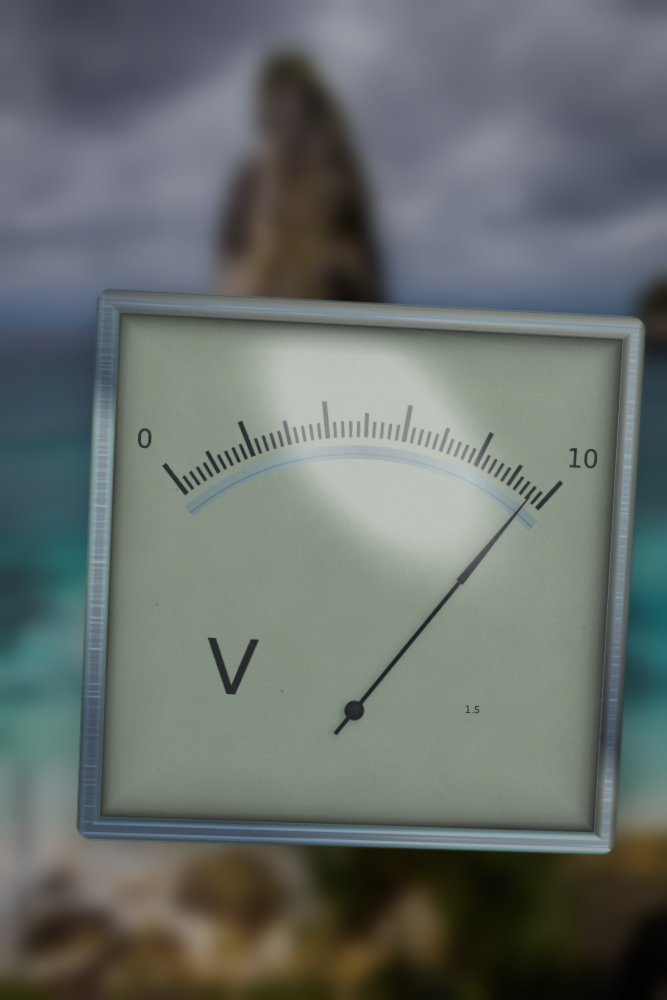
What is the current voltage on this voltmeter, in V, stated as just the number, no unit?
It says 9.6
